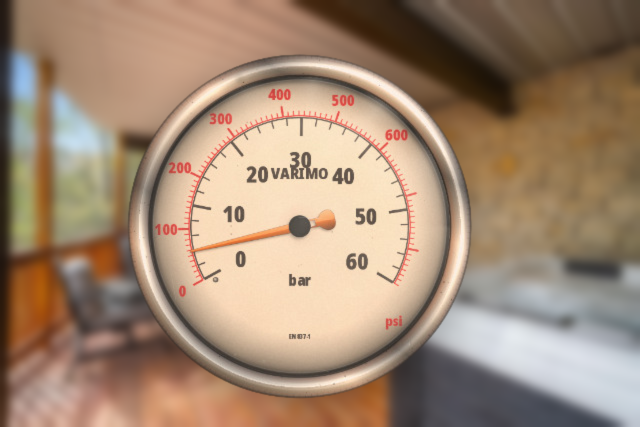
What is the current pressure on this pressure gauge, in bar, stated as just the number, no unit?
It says 4
